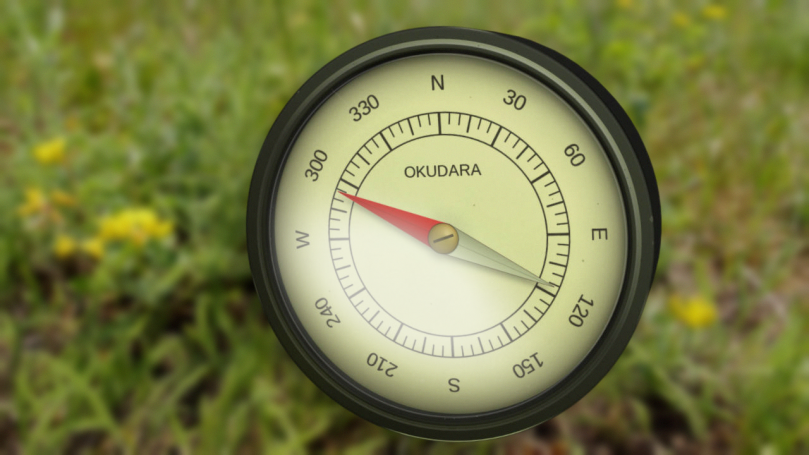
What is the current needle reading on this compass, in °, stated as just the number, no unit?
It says 295
